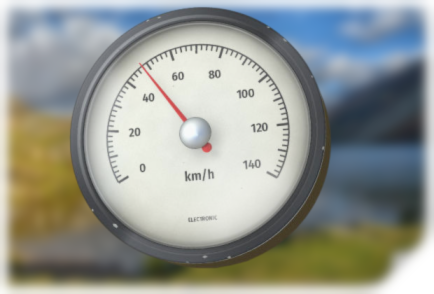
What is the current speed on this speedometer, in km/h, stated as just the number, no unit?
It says 48
